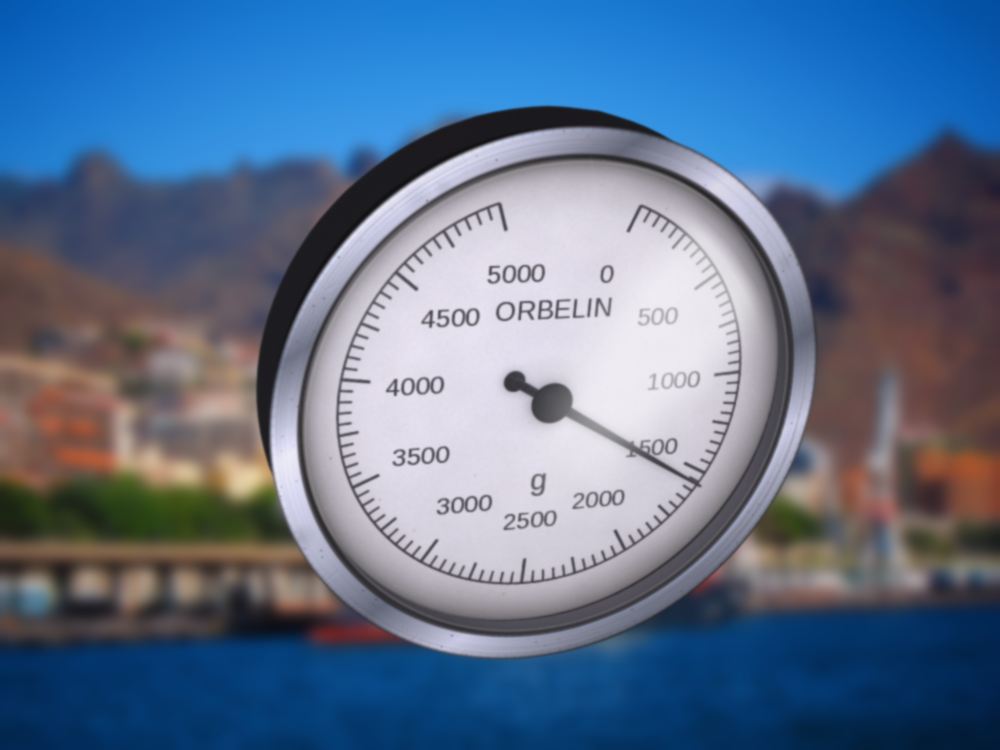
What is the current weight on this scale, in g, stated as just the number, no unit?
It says 1550
